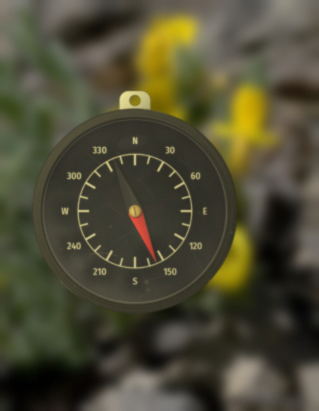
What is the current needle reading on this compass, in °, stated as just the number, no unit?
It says 157.5
